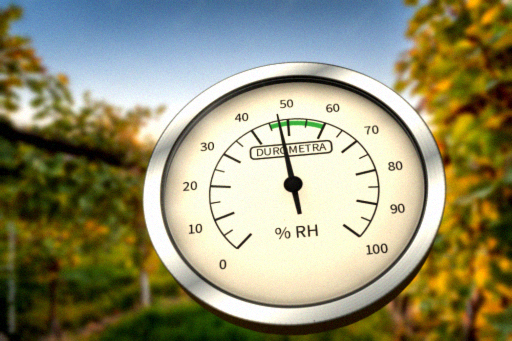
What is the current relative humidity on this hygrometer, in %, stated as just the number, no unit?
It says 47.5
